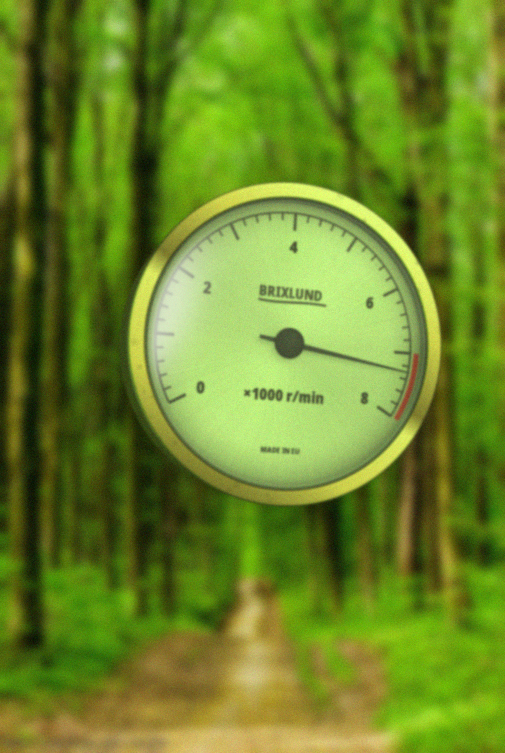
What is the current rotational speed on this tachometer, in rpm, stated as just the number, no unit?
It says 7300
